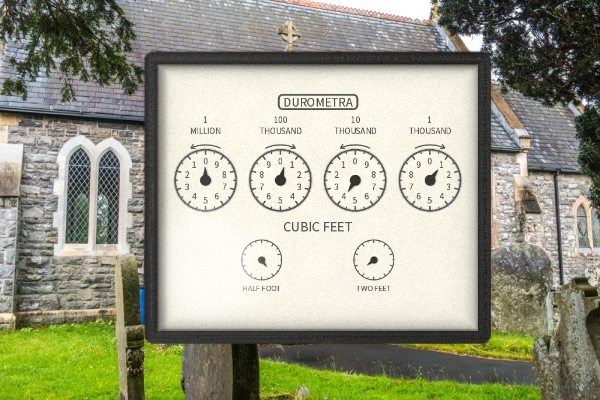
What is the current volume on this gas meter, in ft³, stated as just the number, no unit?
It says 4100
